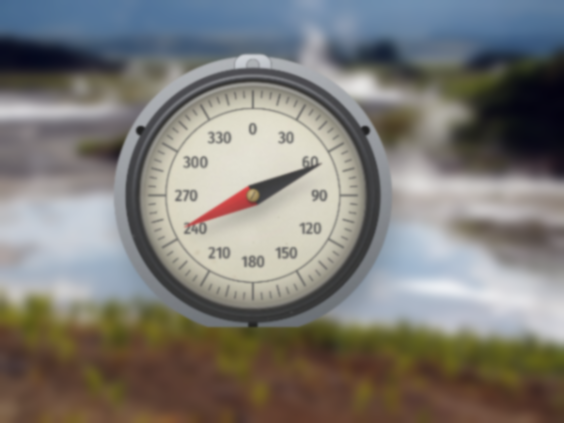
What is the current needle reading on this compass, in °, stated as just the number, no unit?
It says 245
